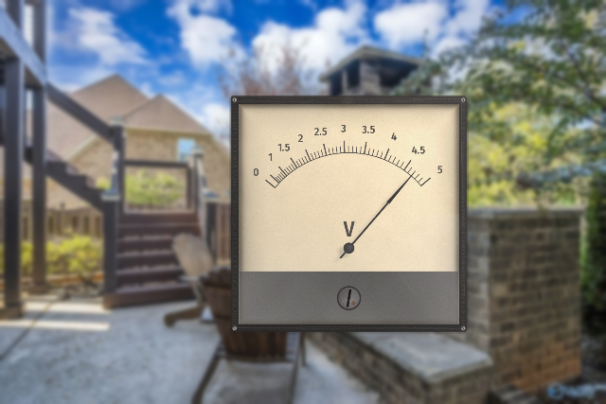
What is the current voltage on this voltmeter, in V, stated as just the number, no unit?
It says 4.7
